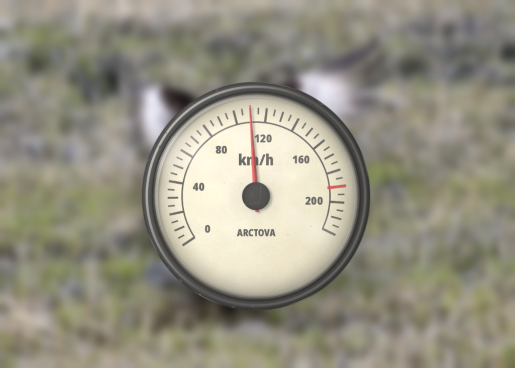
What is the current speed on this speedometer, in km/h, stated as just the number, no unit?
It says 110
